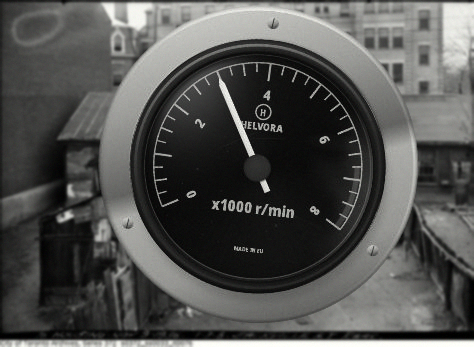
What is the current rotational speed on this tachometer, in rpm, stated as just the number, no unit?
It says 3000
